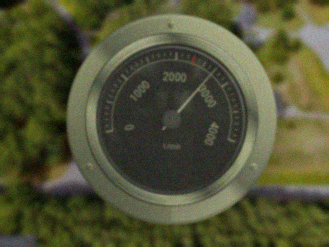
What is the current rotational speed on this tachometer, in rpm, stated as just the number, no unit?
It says 2700
